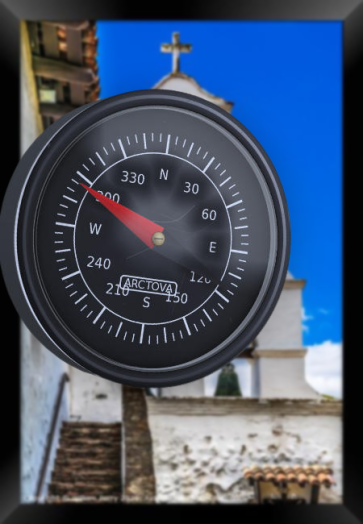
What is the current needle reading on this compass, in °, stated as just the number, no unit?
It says 295
